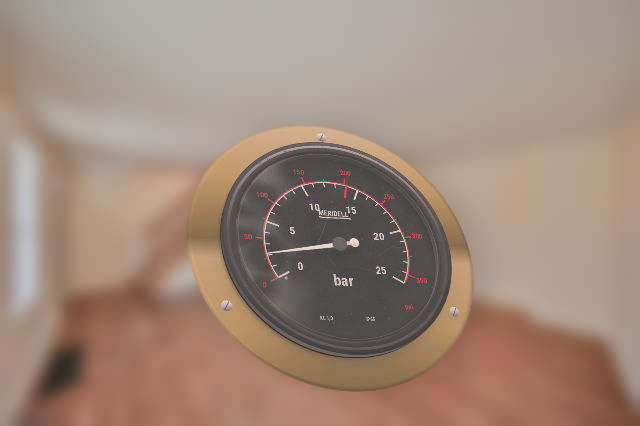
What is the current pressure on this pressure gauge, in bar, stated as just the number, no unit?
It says 2
